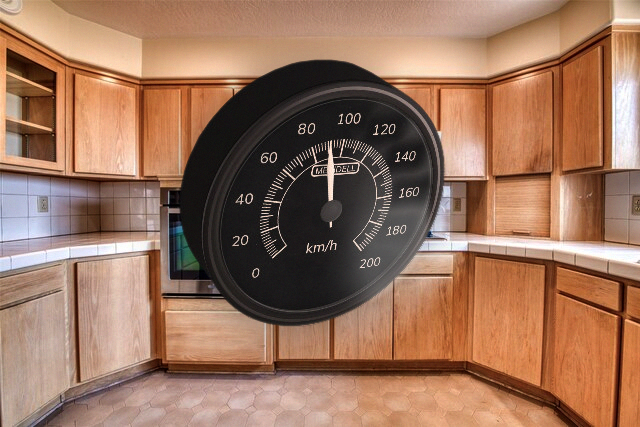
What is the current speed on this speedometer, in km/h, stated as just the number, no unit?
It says 90
